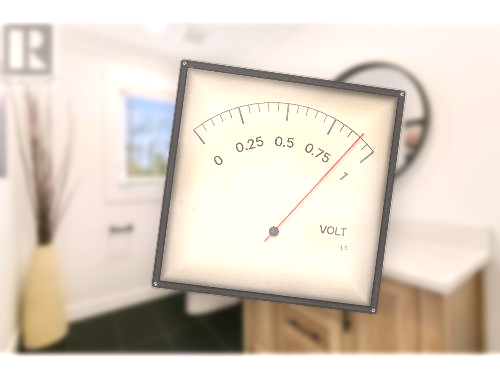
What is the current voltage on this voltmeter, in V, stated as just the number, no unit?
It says 0.9
